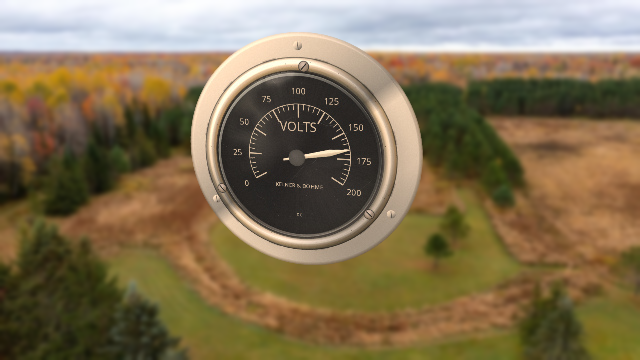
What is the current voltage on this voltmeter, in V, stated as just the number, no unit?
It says 165
